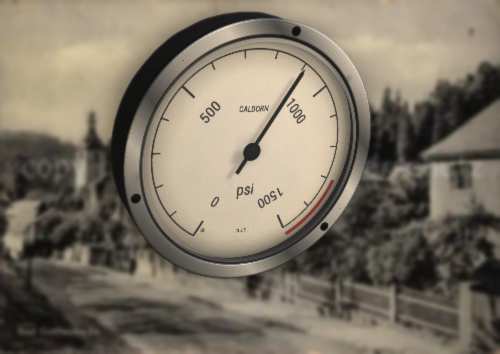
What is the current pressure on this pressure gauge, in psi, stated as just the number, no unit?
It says 900
